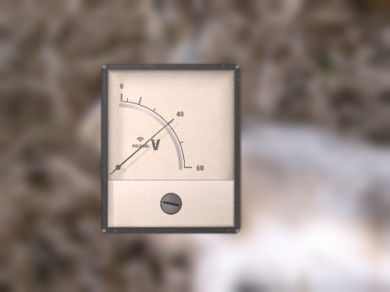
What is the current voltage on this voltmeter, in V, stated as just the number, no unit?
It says 40
